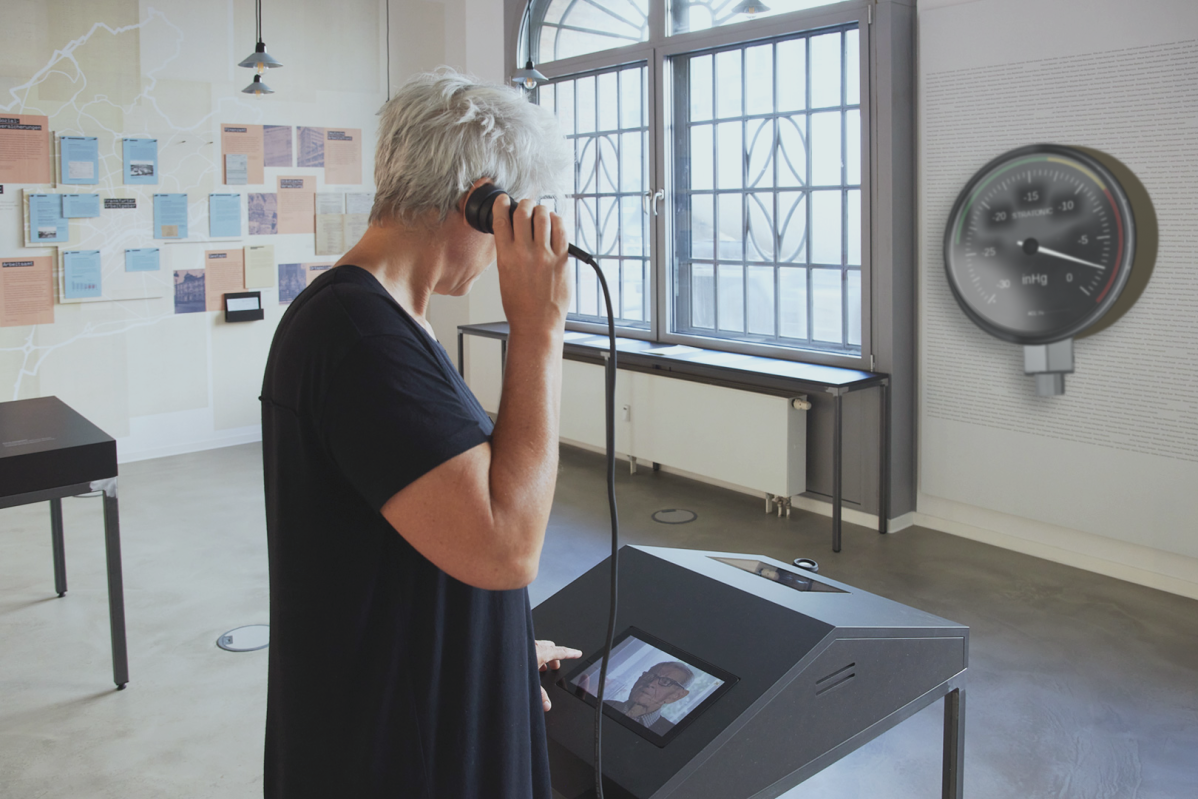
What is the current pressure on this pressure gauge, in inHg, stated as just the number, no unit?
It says -2.5
